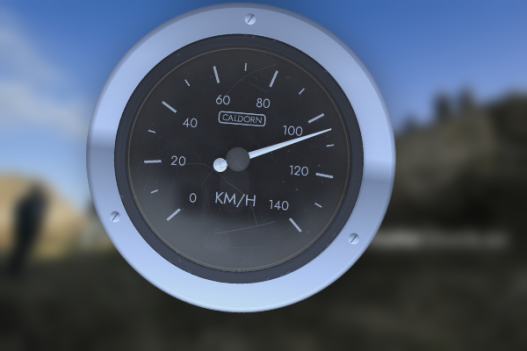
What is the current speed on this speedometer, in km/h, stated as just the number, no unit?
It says 105
